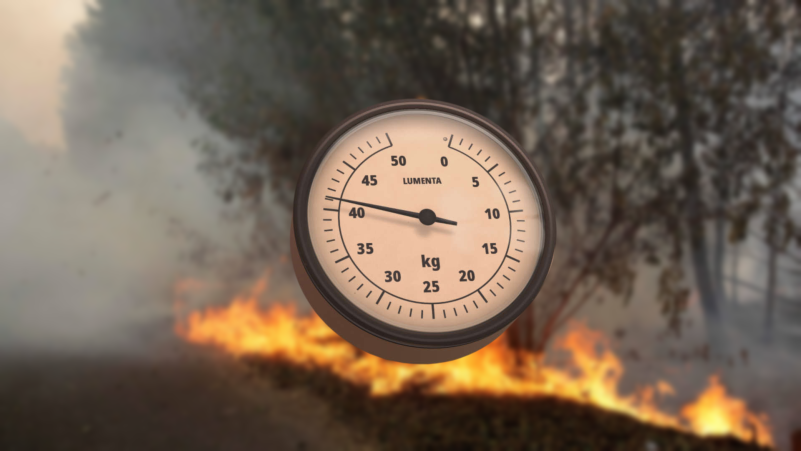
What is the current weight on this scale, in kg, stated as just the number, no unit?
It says 41
